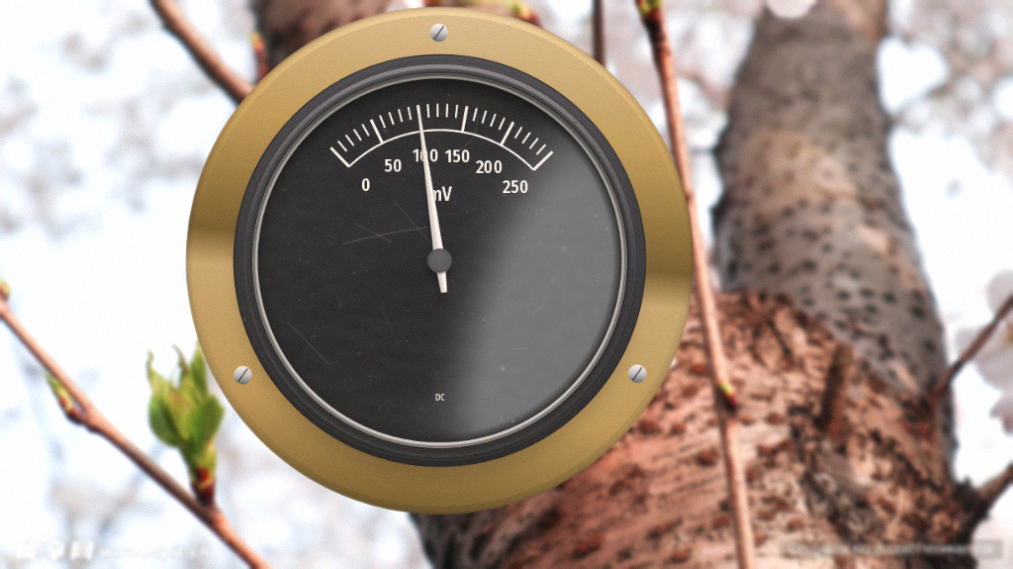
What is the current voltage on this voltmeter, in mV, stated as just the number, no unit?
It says 100
